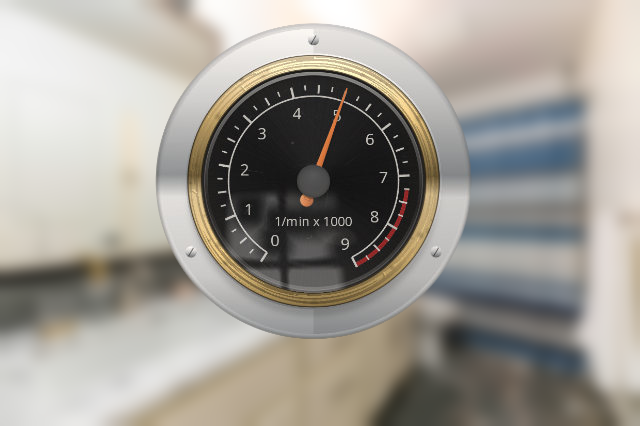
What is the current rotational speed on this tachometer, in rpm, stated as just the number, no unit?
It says 5000
